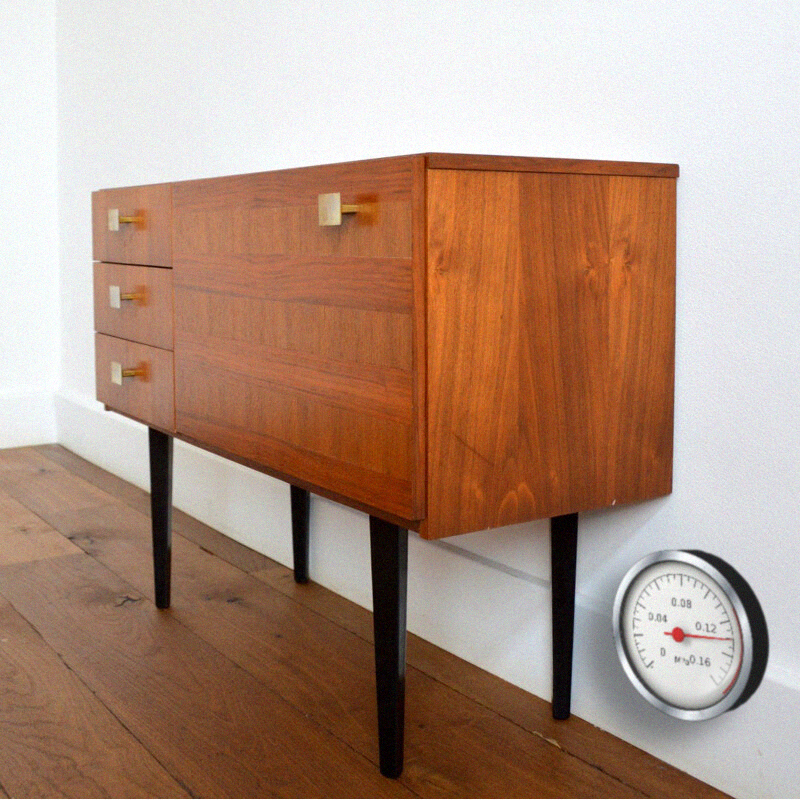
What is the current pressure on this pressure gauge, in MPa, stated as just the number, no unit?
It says 0.13
